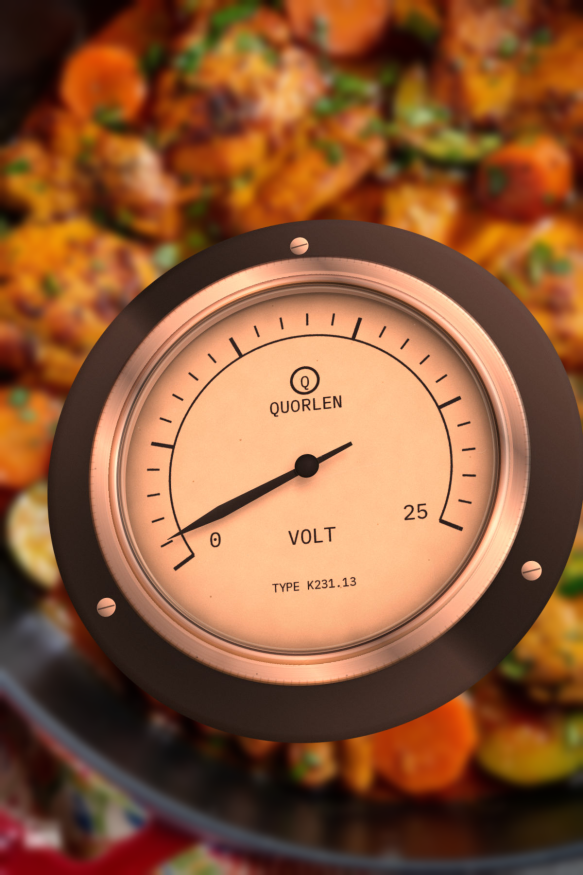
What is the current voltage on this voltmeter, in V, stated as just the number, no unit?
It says 1
